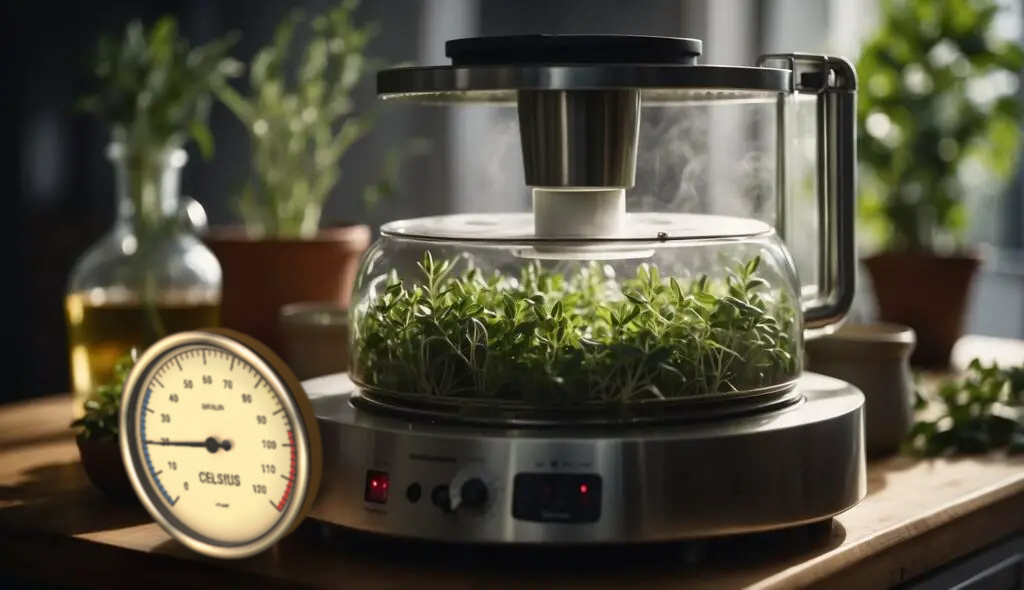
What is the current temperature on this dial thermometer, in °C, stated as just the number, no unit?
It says 20
